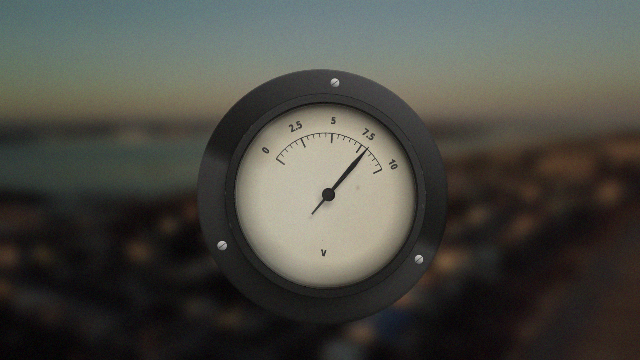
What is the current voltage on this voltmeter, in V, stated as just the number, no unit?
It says 8
